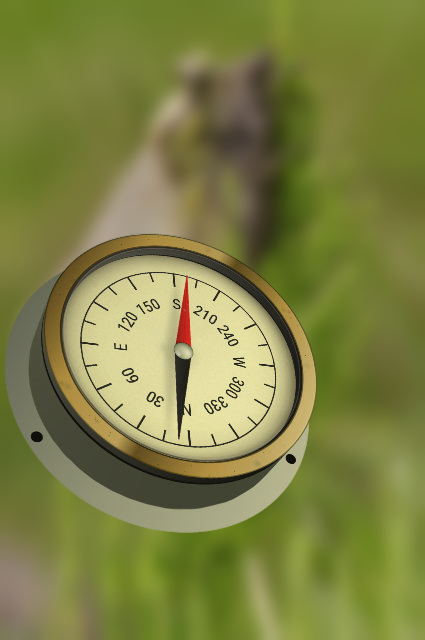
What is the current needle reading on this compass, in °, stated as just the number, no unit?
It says 187.5
